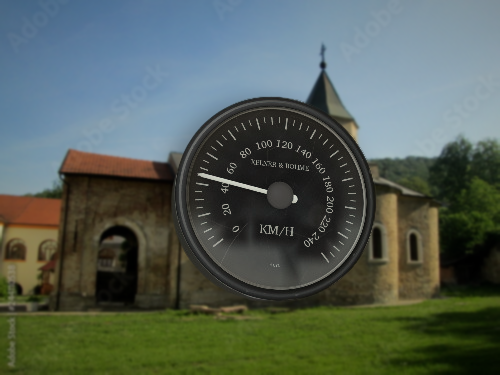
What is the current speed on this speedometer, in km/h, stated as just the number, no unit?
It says 45
